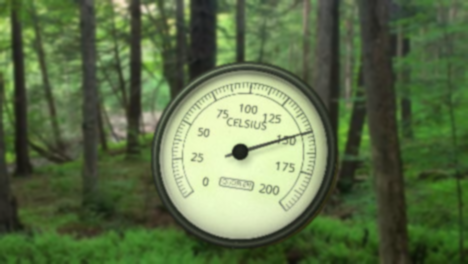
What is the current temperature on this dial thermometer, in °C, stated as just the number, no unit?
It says 150
